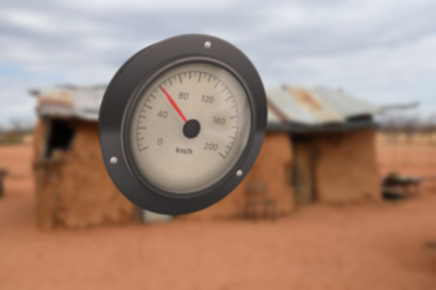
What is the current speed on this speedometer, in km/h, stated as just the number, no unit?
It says 60
